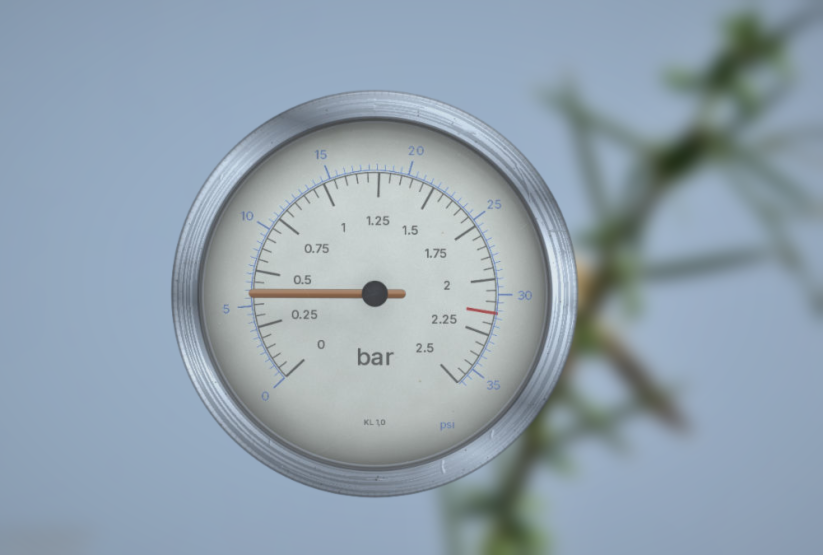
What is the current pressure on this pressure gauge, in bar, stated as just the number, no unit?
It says 0.4
